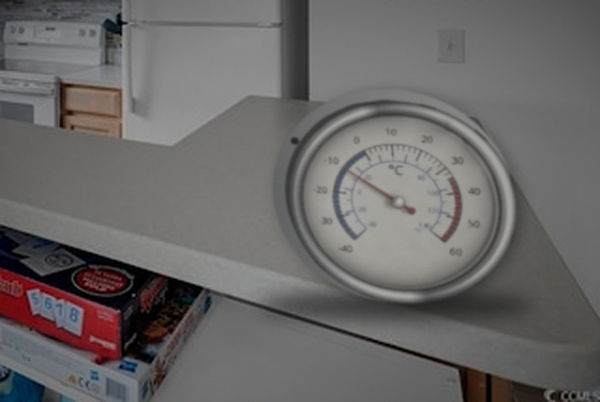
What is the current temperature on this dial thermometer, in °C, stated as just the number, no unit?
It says -10
